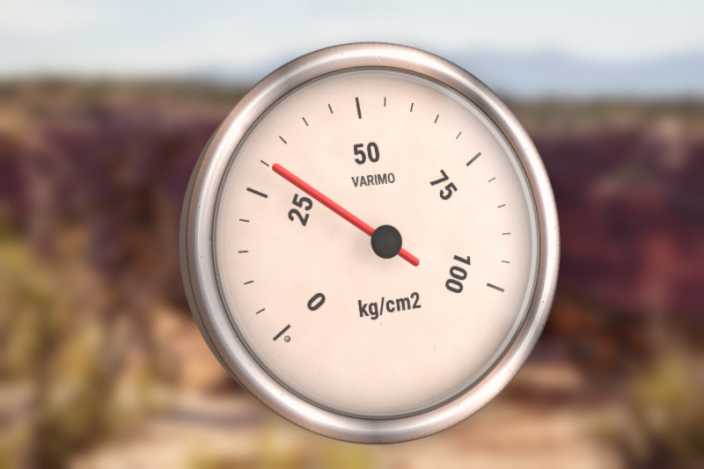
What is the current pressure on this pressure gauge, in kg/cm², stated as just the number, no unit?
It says 30
